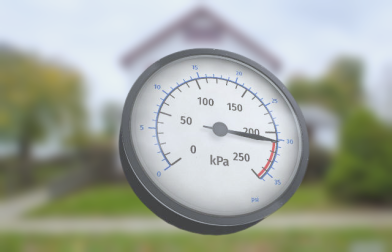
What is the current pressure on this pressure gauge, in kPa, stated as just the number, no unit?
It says 210
